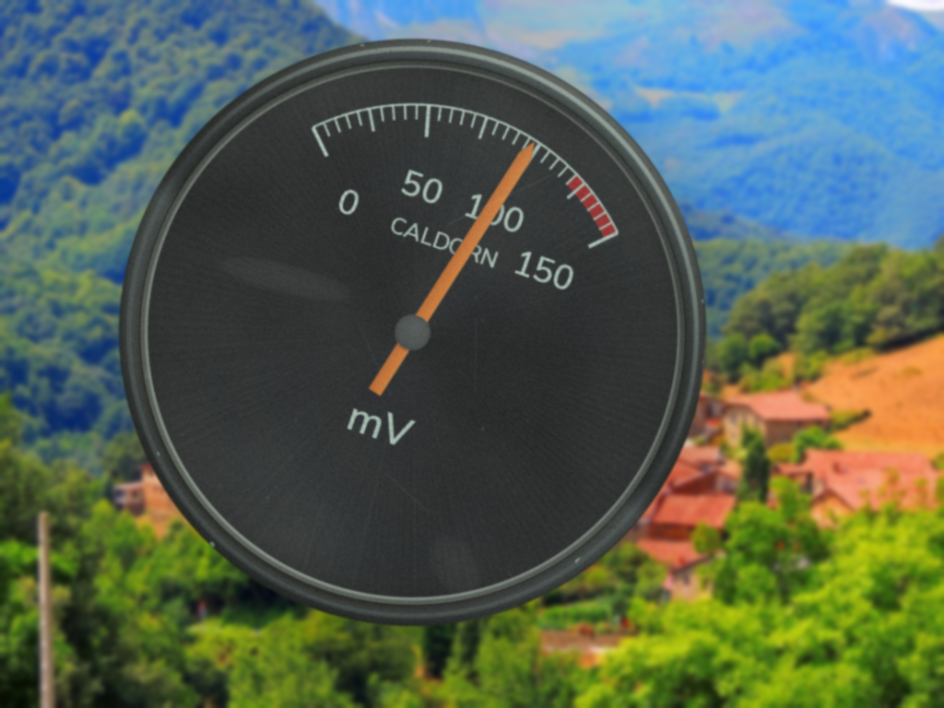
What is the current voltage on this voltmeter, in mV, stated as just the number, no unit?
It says 97.5
